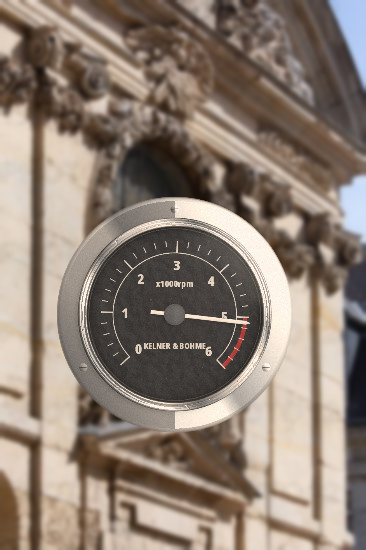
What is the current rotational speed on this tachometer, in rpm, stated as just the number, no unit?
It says 5100
